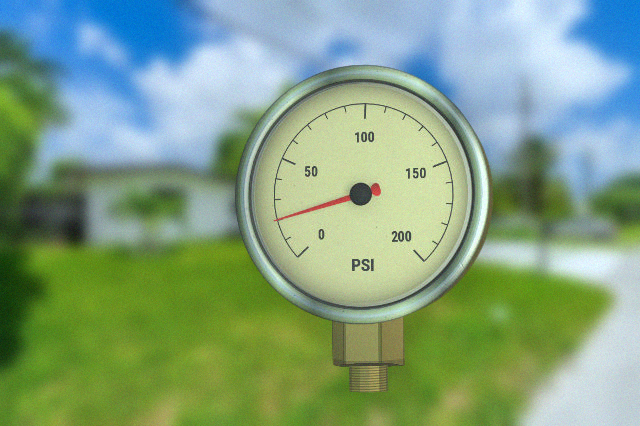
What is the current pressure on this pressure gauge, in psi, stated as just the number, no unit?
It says 20
